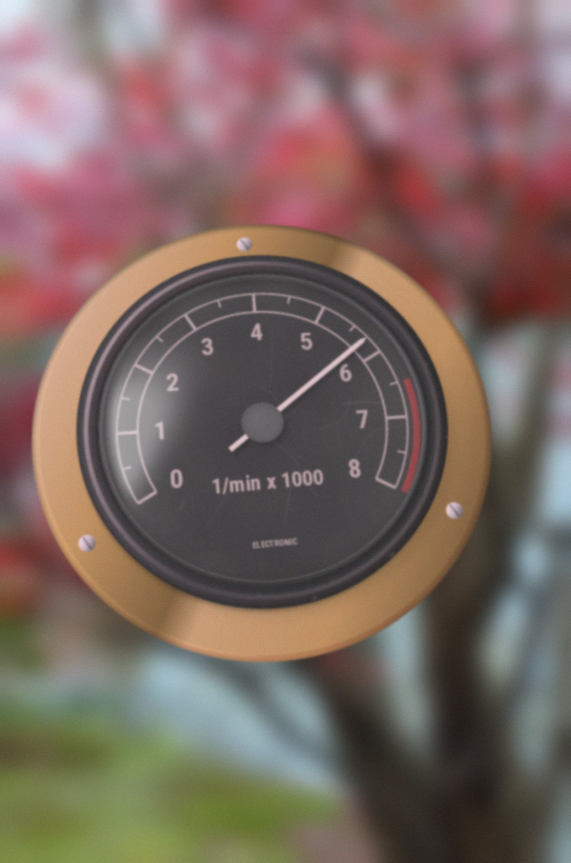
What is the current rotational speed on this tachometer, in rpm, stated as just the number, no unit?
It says 5750
